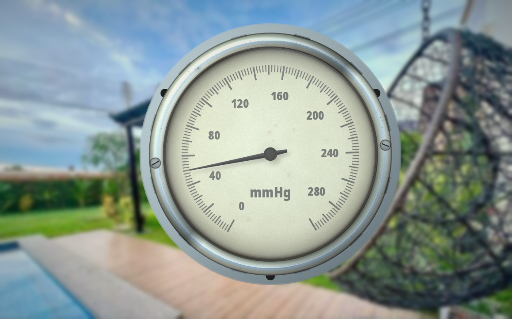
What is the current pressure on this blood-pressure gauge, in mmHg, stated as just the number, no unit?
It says 50
